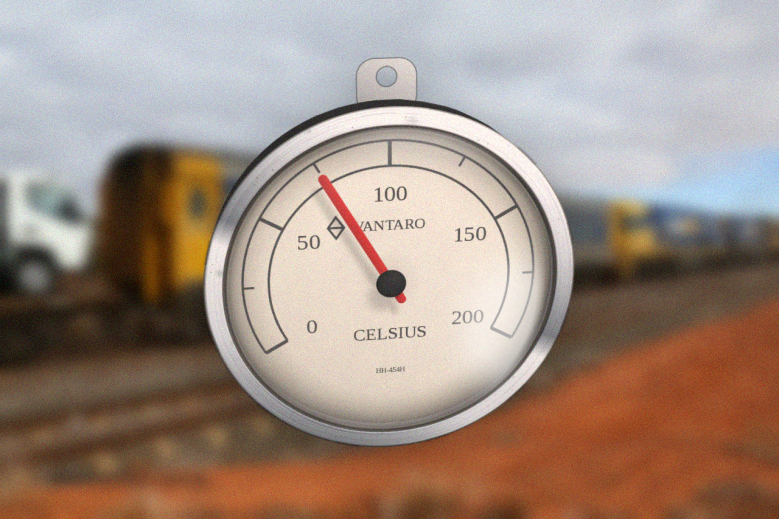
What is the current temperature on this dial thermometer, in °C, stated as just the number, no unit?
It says 75
